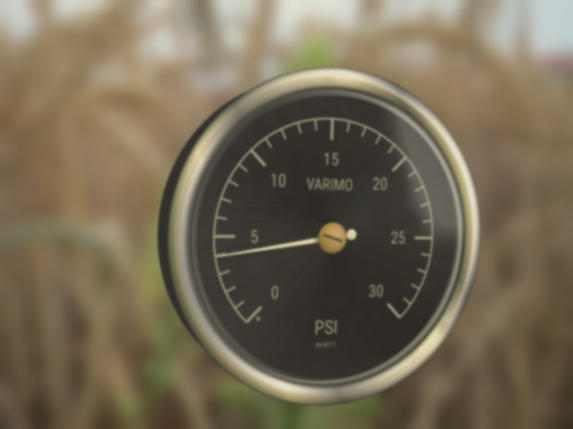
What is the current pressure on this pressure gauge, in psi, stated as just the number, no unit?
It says 4
